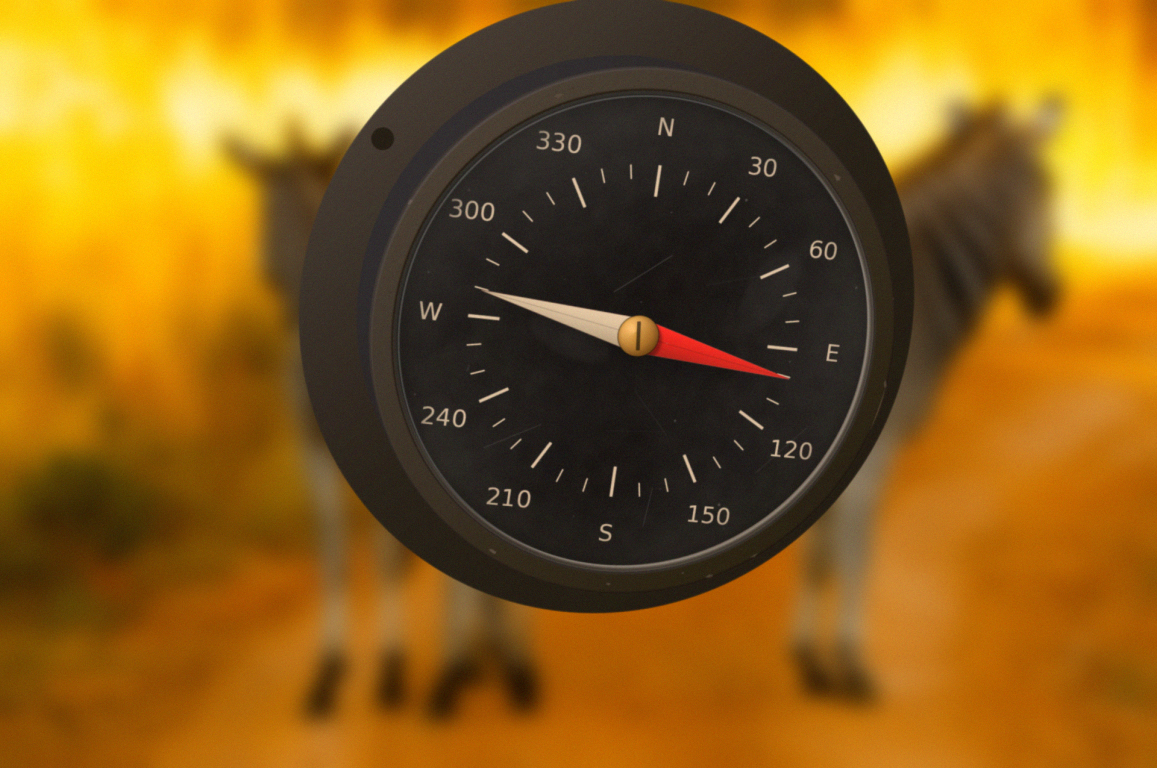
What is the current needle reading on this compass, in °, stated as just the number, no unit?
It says 100
